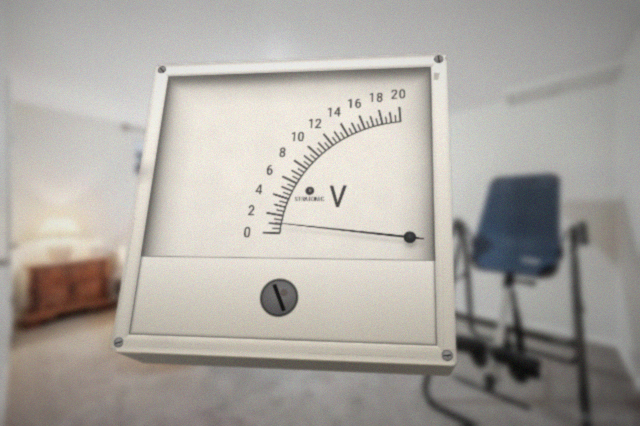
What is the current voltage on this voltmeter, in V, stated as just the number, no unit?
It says 1
